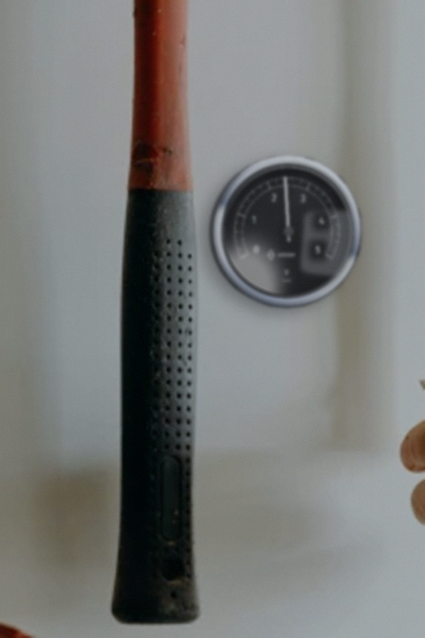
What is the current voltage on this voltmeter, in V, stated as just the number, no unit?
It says 2.4
